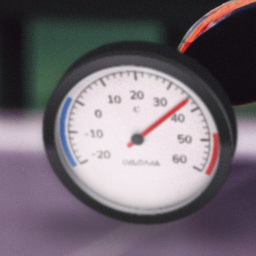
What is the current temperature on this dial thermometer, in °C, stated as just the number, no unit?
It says 36
